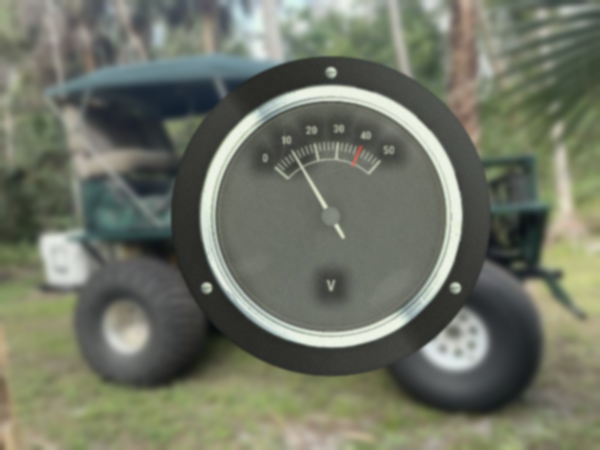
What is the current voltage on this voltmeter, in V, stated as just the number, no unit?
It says 10
